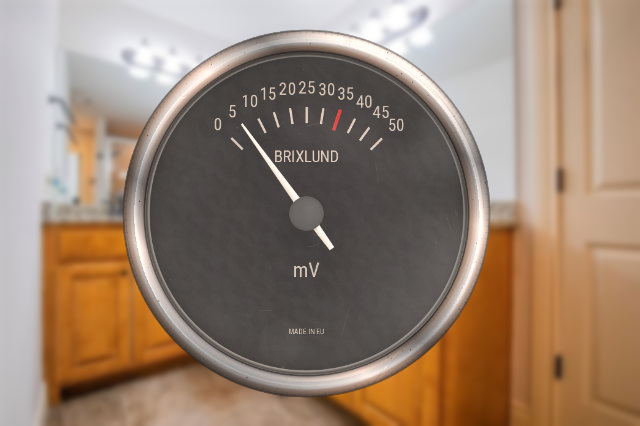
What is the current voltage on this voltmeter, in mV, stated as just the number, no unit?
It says 5
